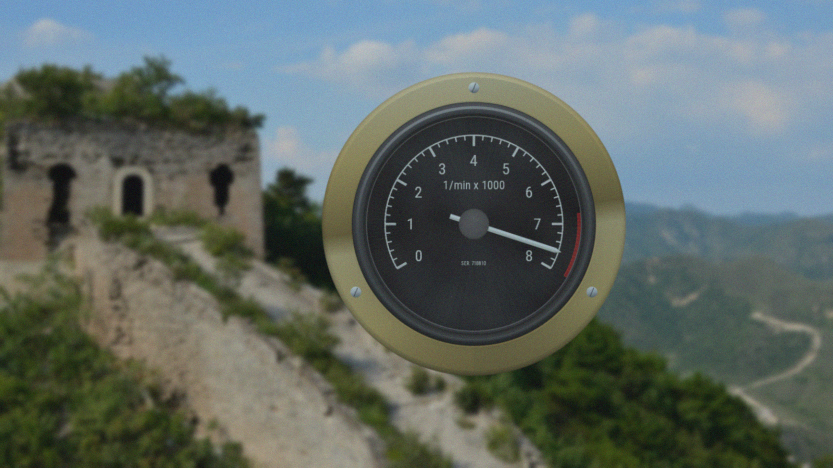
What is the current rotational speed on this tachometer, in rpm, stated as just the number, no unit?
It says 7600
